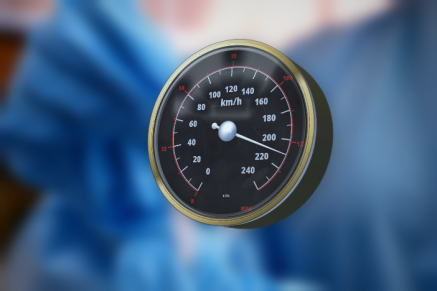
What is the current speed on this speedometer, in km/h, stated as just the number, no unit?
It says 210
